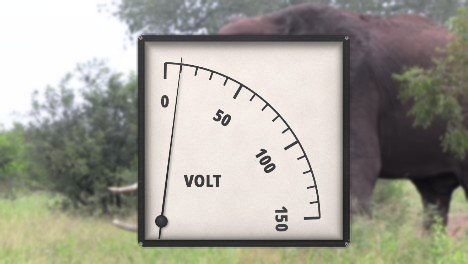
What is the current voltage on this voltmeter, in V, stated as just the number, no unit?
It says 10
